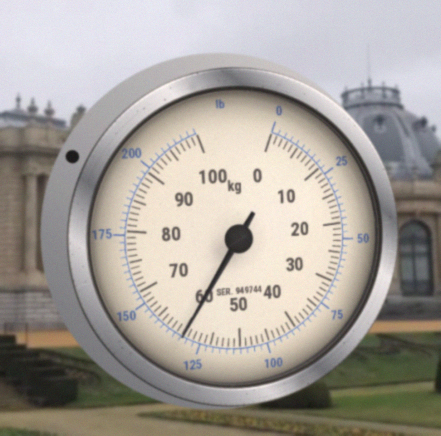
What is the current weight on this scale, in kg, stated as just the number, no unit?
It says 60
